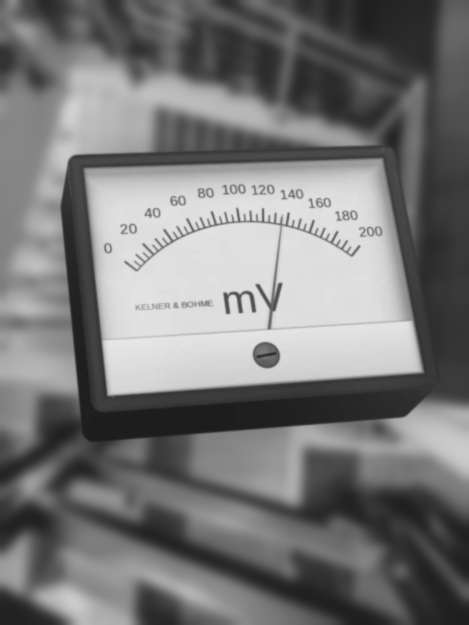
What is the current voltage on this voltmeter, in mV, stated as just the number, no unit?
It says 135
